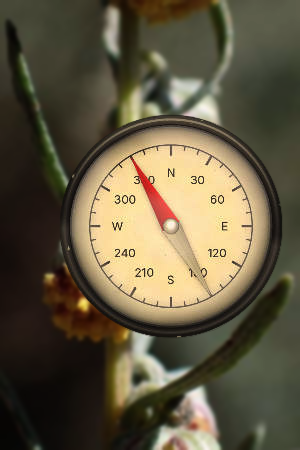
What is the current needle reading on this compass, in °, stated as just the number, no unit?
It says 330
